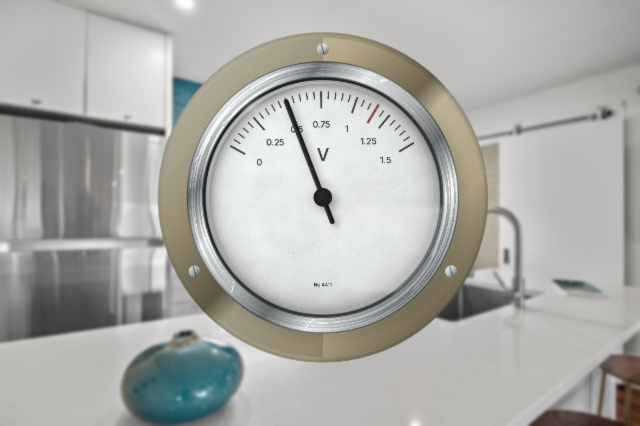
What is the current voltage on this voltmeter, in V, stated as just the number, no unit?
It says 0.5
